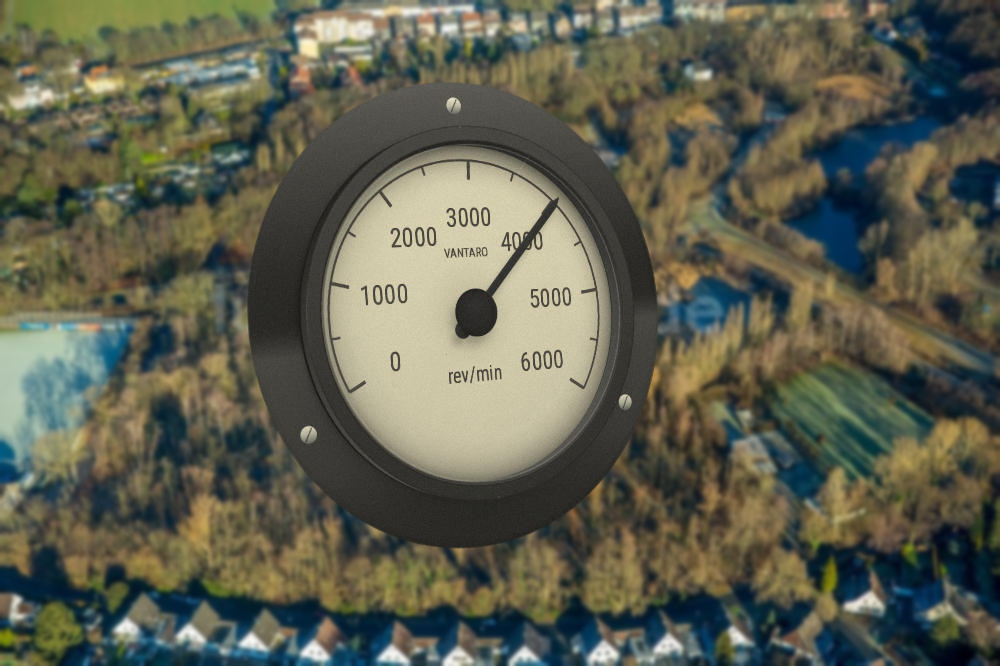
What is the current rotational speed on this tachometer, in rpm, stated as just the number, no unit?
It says 4000
